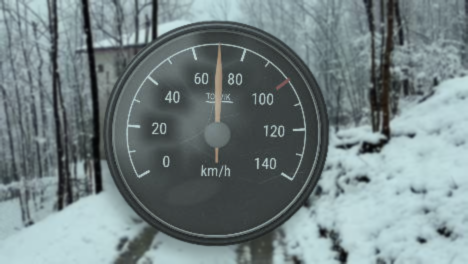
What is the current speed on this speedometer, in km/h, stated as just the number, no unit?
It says 70
